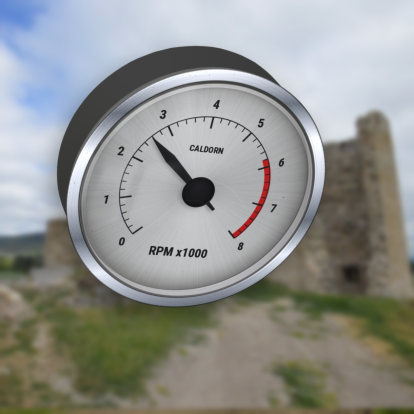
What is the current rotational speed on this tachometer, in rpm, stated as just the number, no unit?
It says 2600
